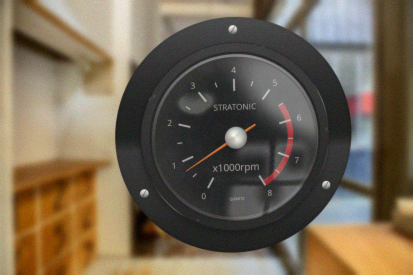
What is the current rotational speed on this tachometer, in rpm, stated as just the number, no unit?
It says 750
